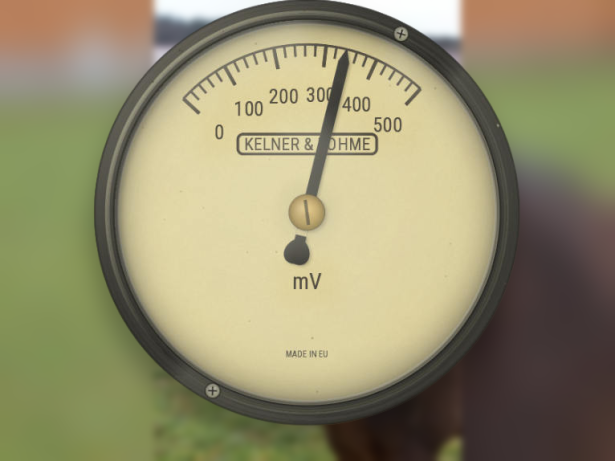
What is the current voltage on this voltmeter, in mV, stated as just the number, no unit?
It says 340
